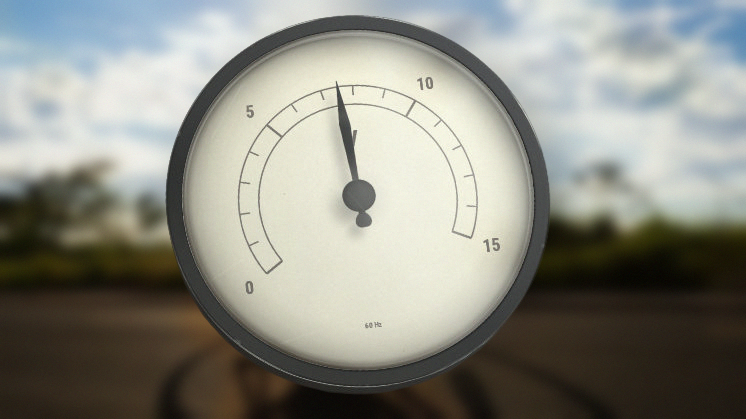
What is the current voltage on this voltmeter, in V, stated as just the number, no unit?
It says 7.5
